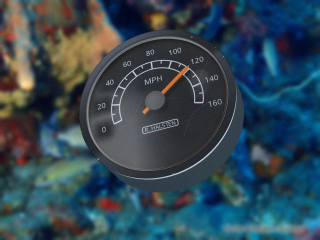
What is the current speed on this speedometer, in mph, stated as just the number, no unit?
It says 120
